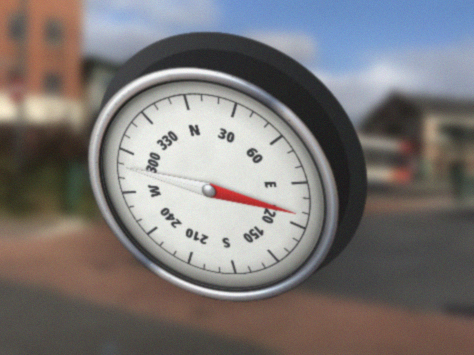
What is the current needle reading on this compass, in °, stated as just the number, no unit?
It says 110
